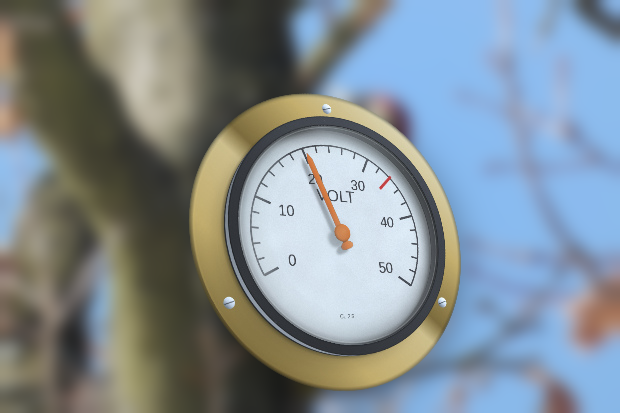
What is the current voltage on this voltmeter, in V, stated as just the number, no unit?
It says 20
